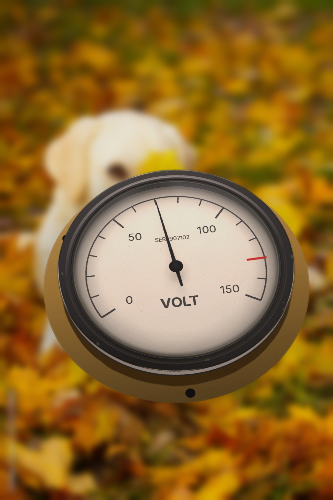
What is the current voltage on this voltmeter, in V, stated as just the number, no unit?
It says 70
